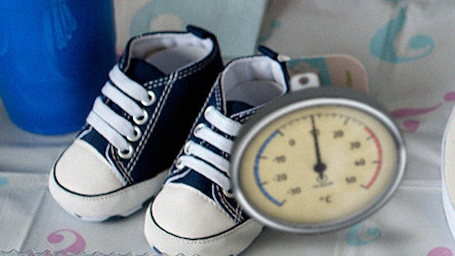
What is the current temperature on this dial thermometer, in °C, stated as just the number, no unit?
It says 10
